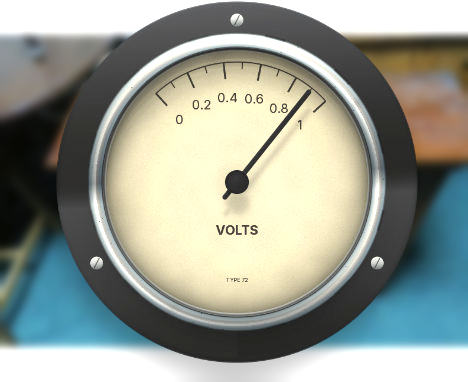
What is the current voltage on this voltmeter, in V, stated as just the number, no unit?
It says 0.9
